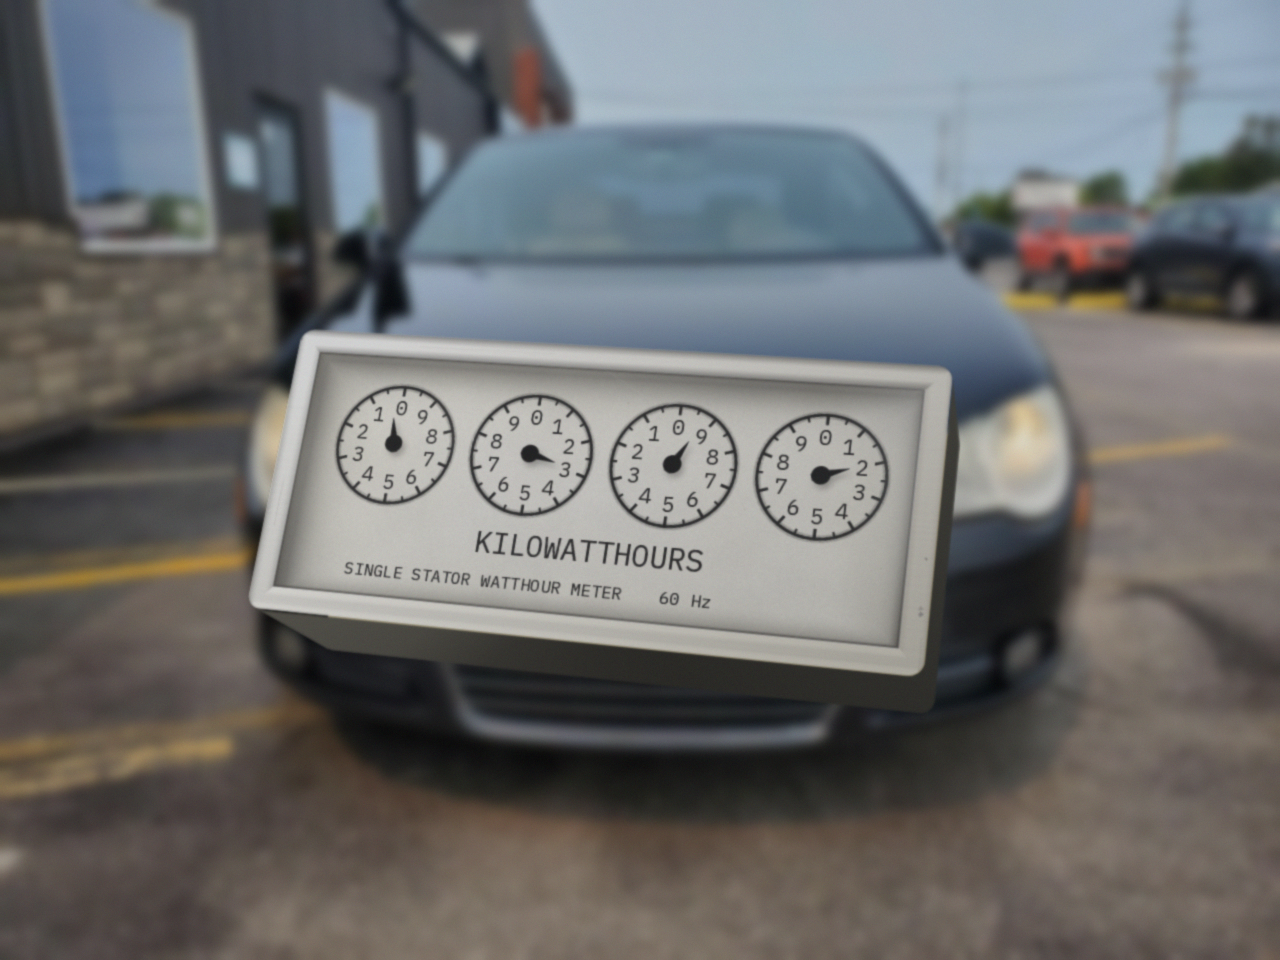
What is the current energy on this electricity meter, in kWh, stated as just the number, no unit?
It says 292
